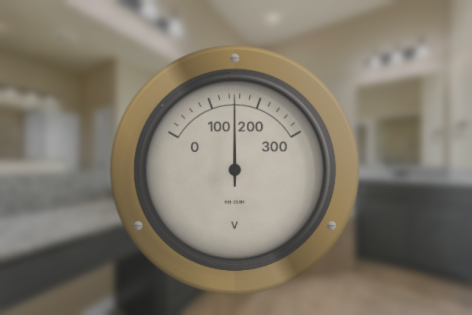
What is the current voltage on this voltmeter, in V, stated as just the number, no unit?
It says 150
